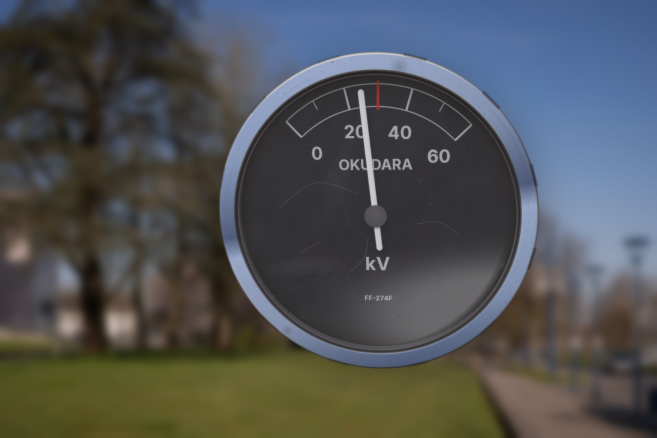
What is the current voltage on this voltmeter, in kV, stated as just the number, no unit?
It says 25
